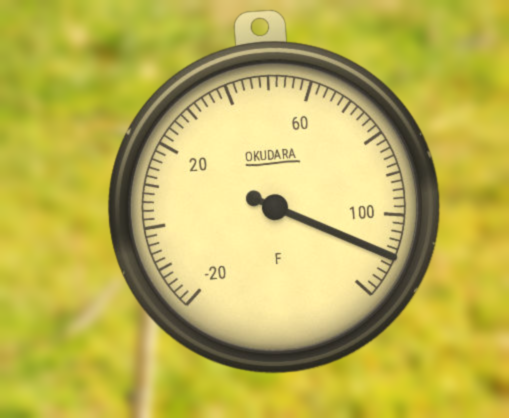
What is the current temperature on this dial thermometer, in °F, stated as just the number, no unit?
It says 110
